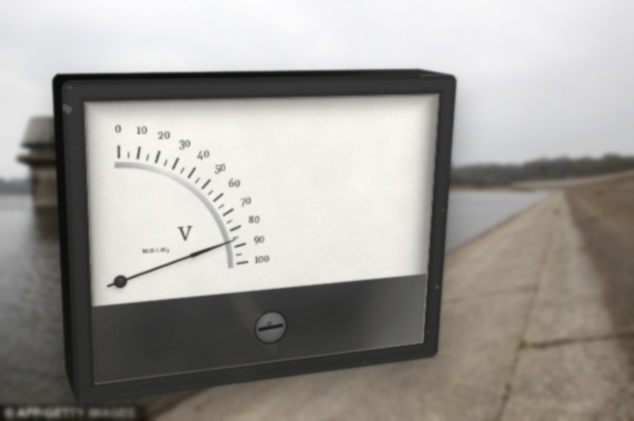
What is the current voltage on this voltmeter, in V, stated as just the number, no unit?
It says 85
